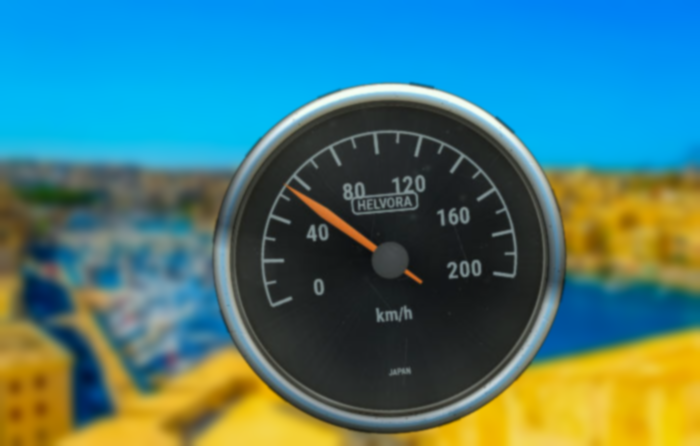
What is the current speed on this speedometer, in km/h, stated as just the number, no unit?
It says 55
